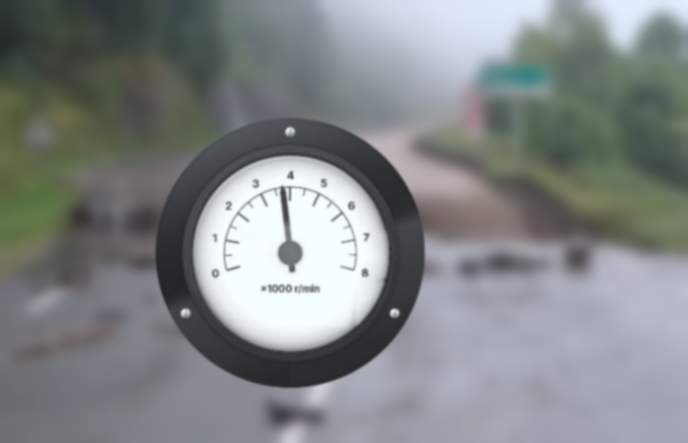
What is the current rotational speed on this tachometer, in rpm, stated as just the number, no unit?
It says 3750
